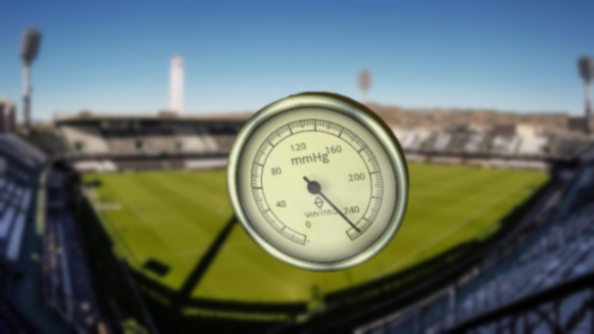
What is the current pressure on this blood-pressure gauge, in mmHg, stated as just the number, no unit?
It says 250
